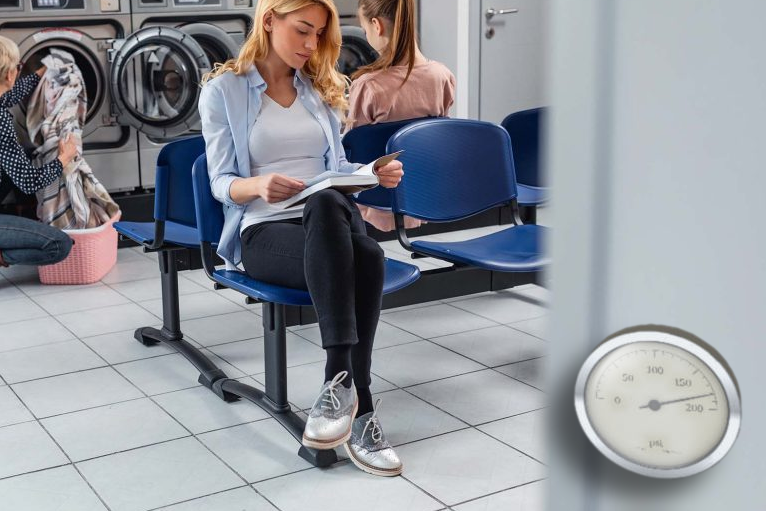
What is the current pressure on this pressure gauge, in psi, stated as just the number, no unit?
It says 180
